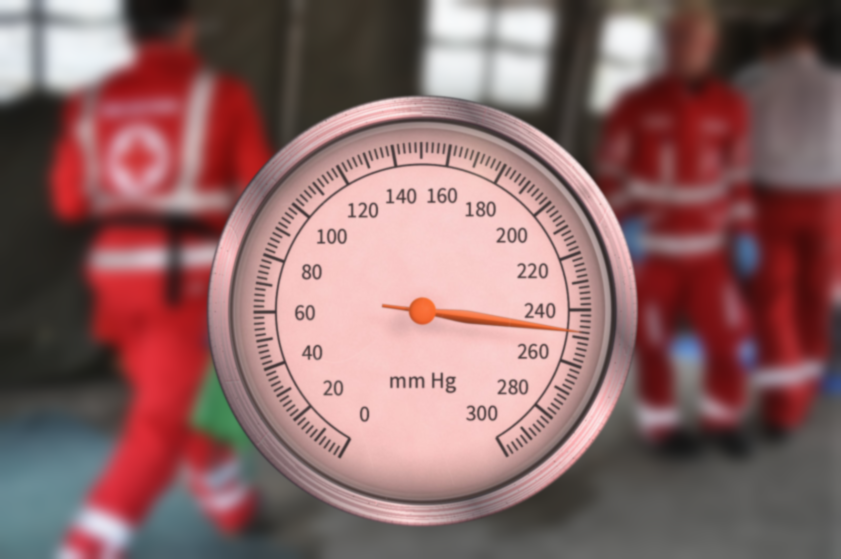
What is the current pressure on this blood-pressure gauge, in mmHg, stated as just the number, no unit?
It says 248
